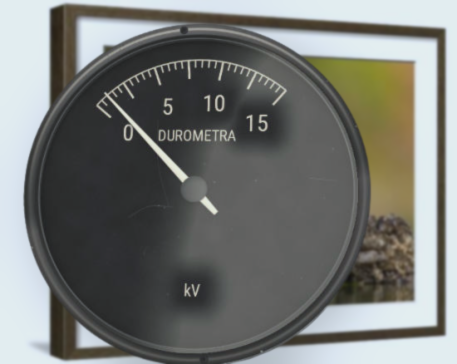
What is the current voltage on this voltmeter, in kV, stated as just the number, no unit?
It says 1
